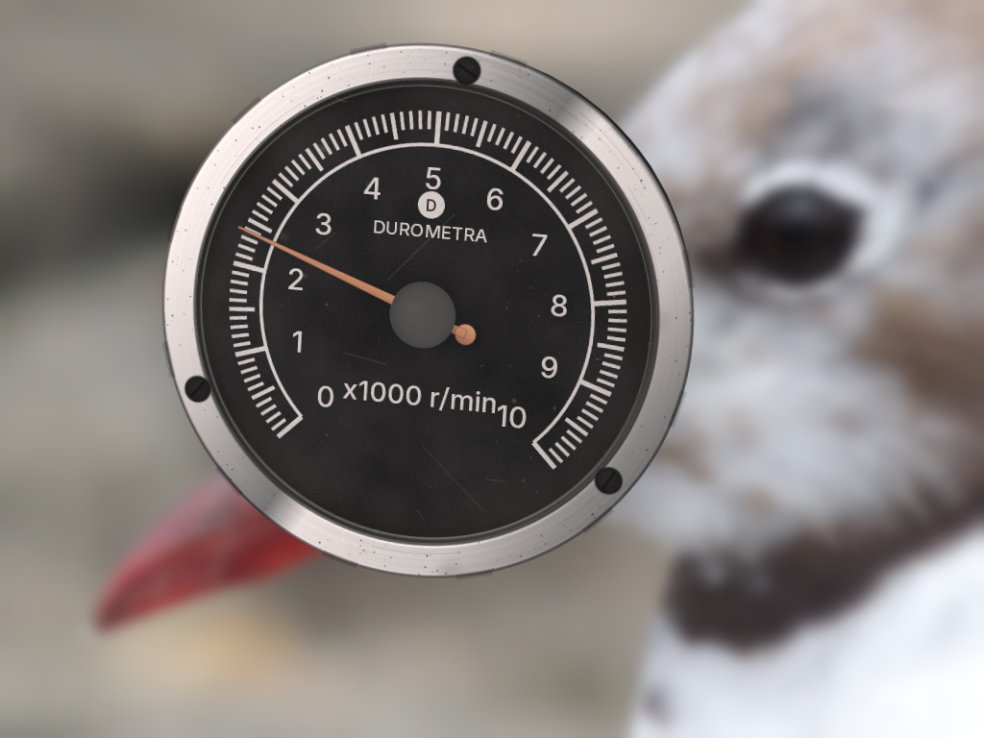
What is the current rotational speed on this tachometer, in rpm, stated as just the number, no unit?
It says 2400
